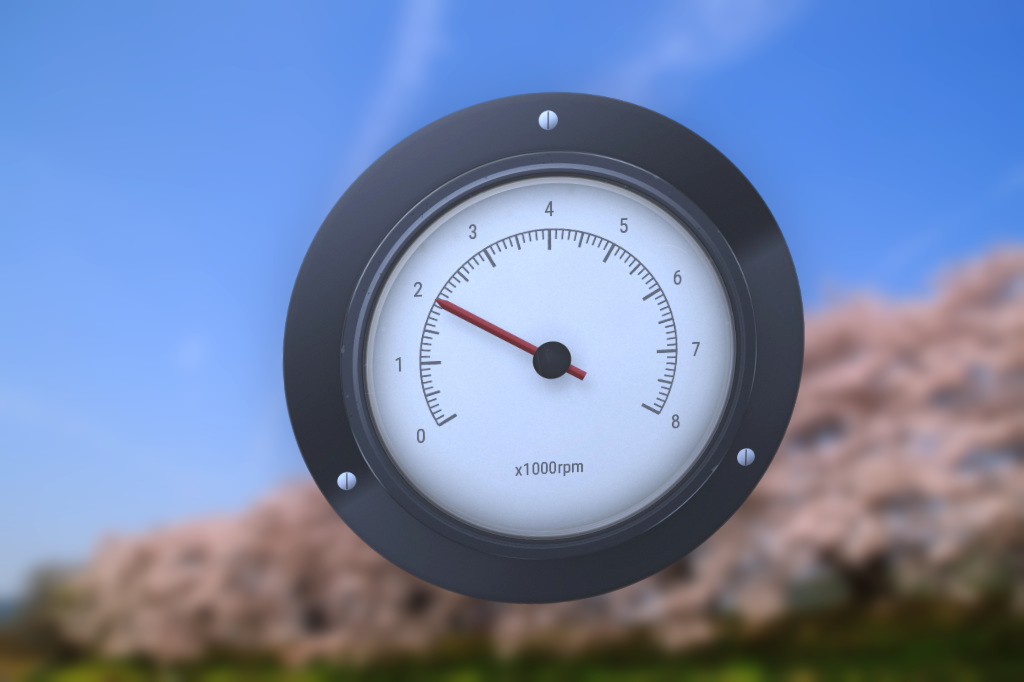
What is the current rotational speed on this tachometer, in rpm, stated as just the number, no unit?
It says 2000
